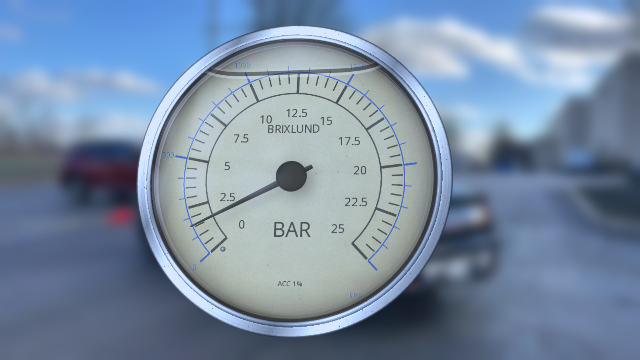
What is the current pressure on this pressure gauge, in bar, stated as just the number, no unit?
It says 1.5
